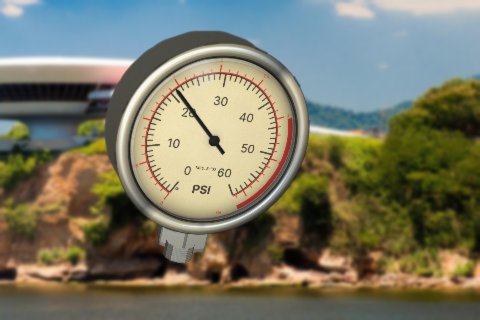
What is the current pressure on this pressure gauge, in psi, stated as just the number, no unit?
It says 21
